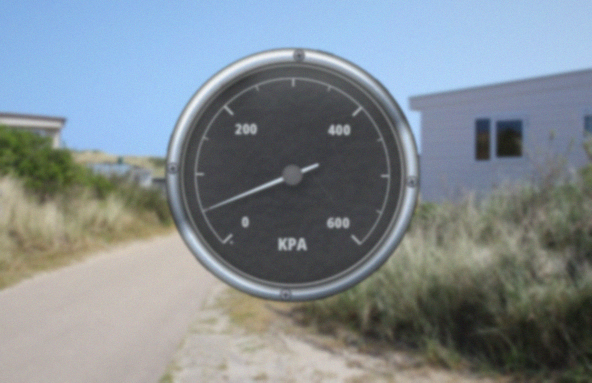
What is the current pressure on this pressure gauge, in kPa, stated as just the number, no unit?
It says 50
